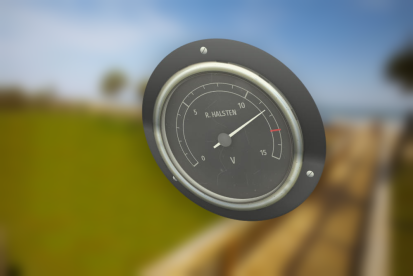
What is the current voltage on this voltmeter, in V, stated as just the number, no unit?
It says 11.5
